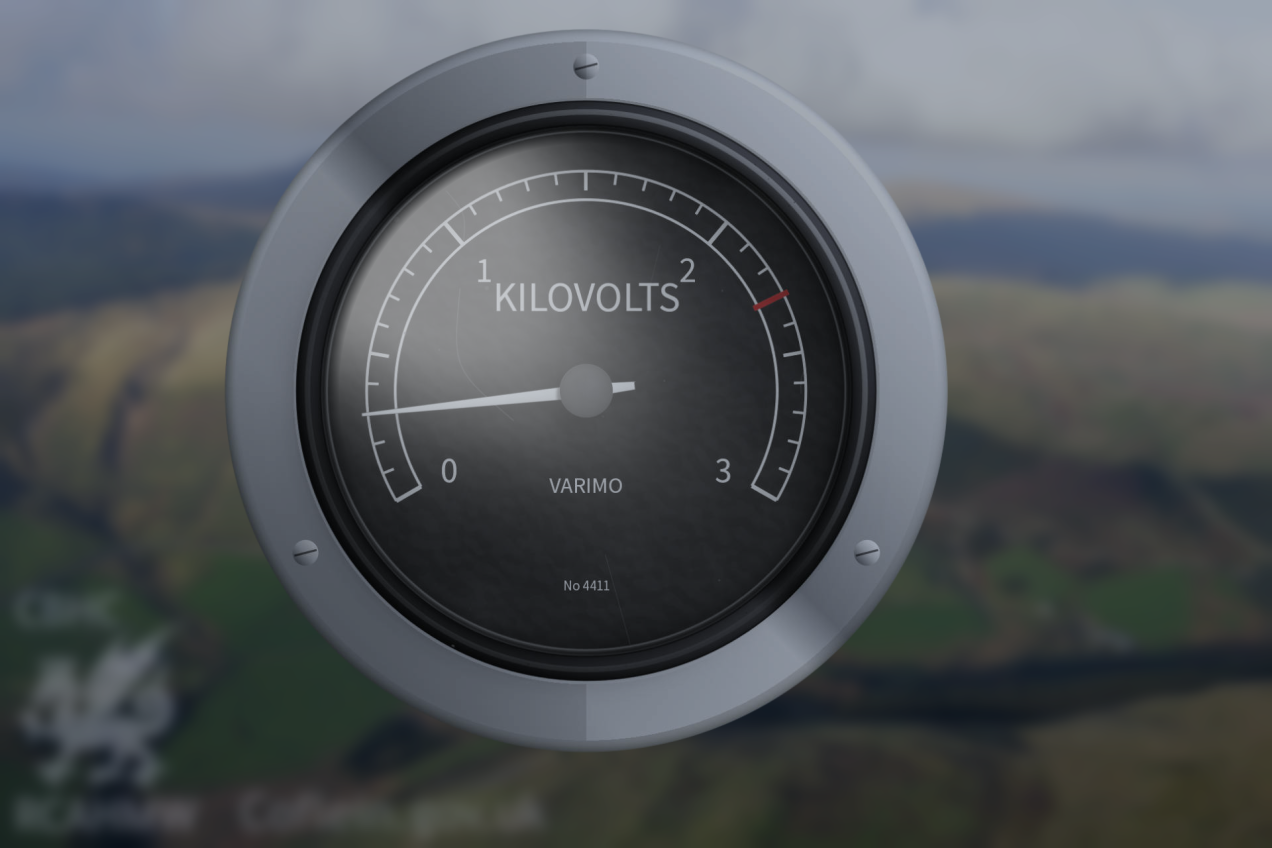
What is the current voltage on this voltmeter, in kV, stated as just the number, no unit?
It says 0.3
